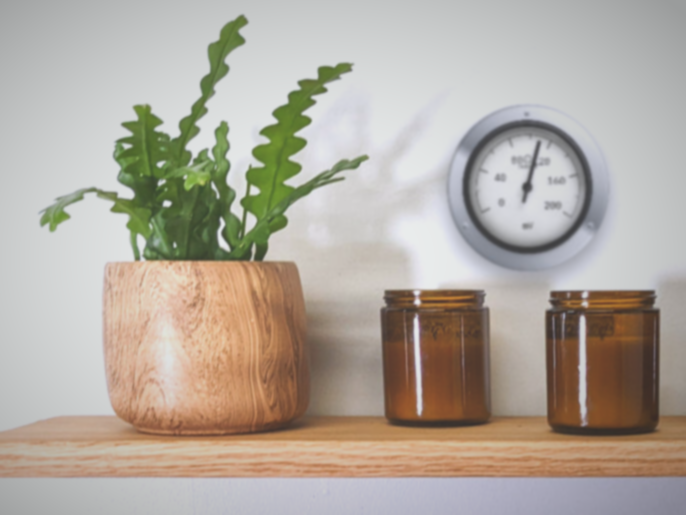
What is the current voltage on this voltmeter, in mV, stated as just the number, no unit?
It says 110
